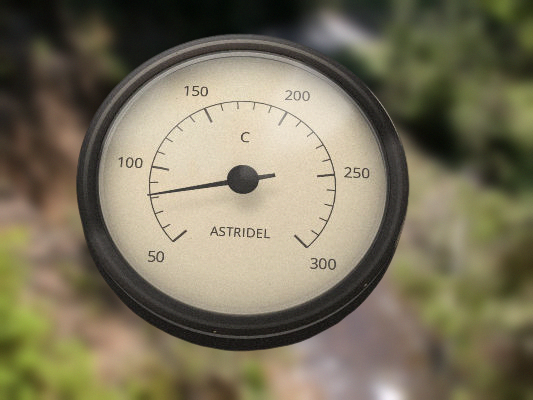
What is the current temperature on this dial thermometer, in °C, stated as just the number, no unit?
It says 80
